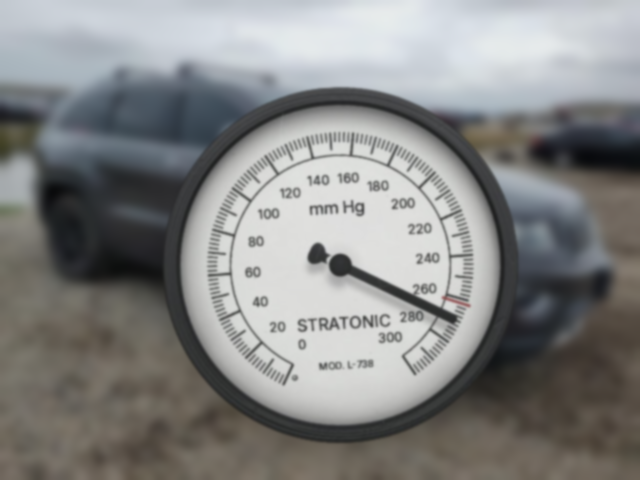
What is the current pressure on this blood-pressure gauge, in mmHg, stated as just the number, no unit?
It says 270
